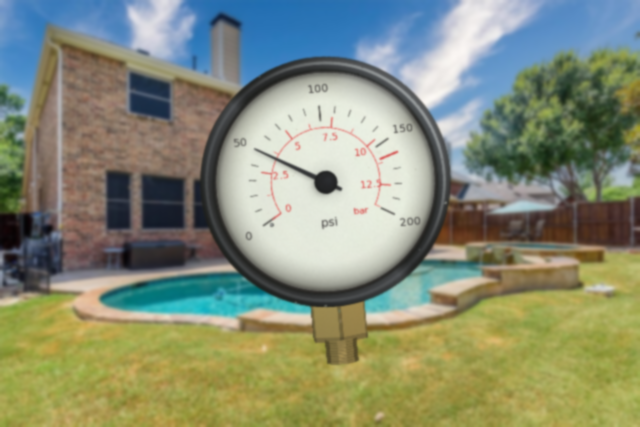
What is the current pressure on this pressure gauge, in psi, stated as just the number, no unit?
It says 50
